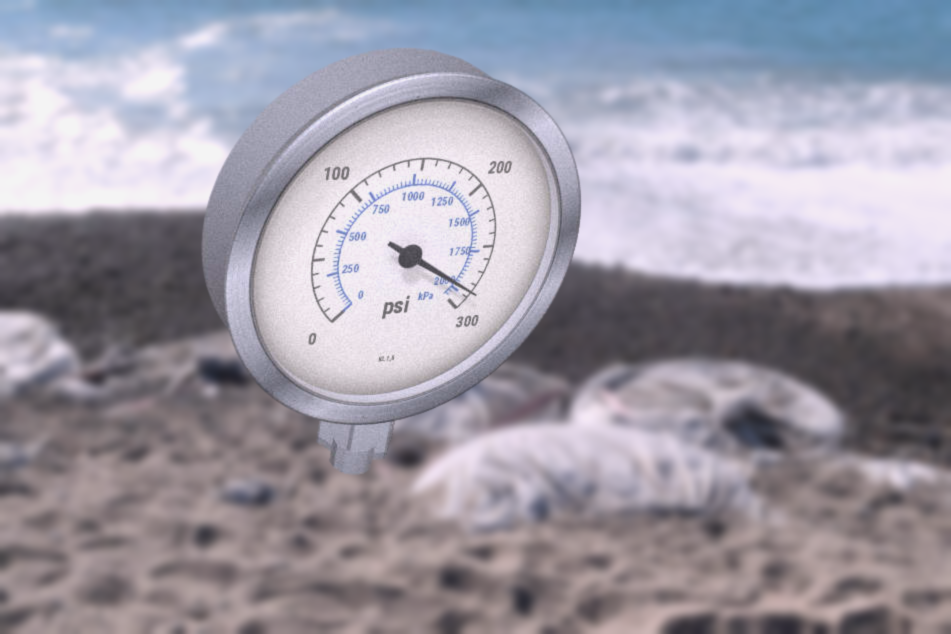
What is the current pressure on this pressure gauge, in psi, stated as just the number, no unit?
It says 285
